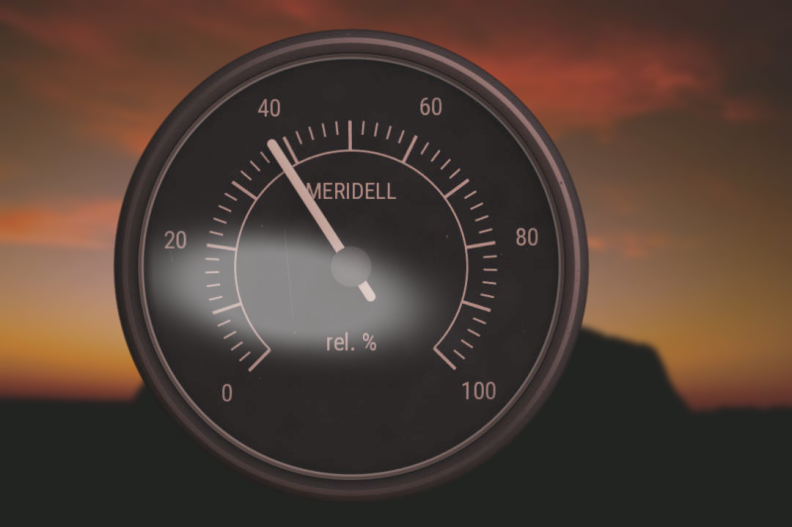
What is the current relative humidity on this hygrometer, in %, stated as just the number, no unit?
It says 38
